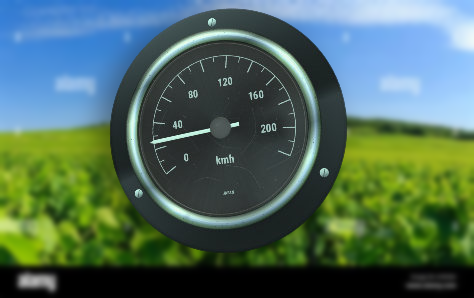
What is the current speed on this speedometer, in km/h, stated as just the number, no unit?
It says 25
